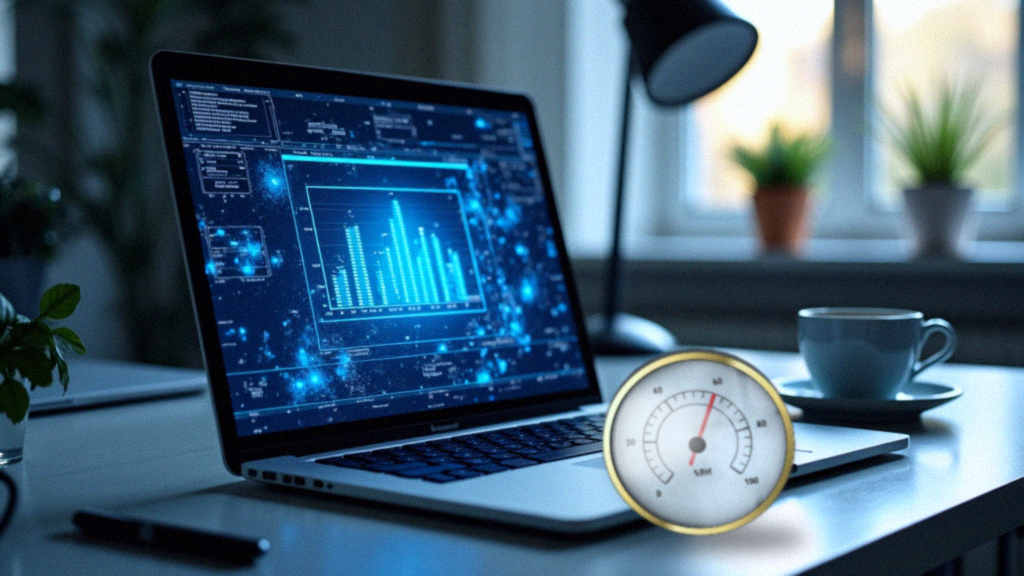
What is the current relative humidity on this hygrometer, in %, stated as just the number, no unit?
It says 60
